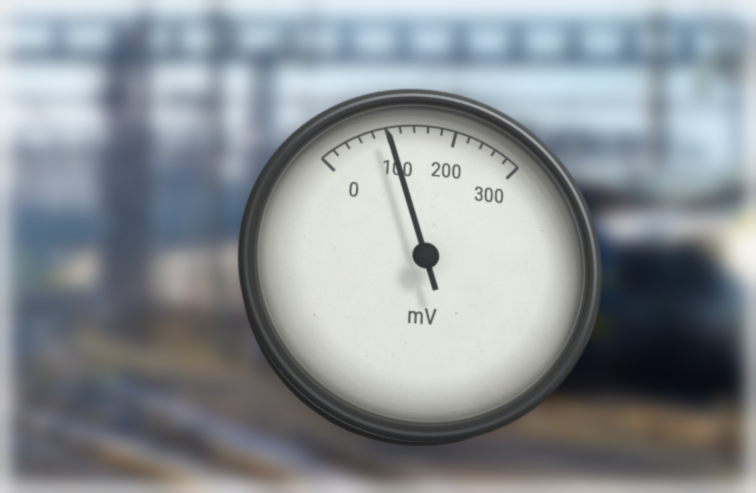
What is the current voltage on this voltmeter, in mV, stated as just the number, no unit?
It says 100
